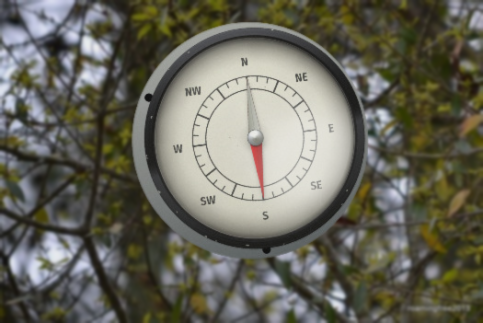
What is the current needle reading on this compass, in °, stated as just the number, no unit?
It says 180
